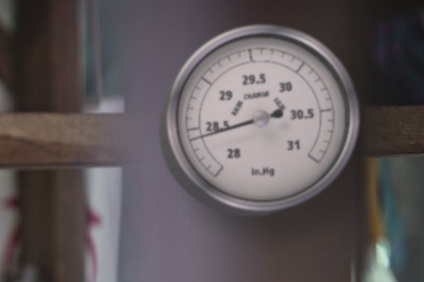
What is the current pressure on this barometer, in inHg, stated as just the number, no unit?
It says 28.4
